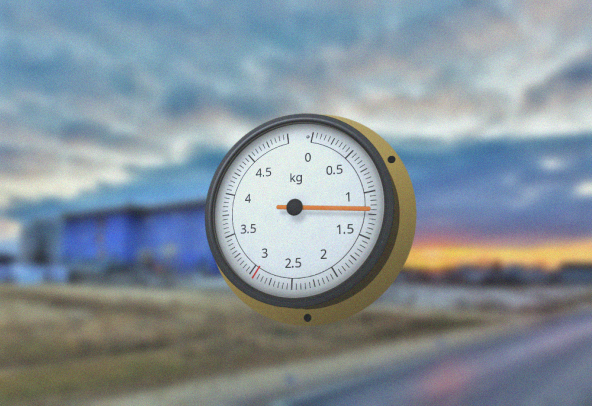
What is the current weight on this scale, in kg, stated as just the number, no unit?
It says 1.2
